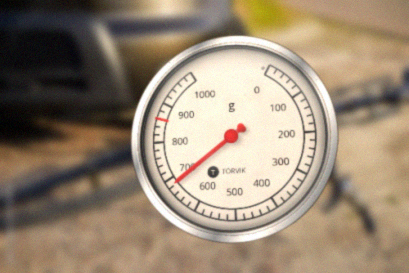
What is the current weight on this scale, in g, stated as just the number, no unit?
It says 680
